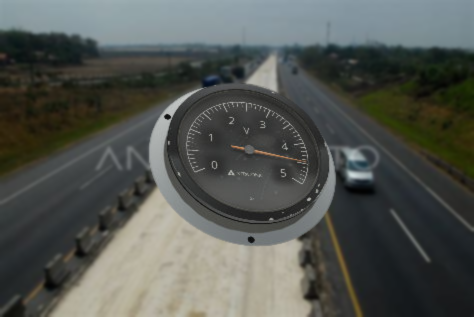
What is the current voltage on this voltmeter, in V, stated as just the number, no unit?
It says 4.5
